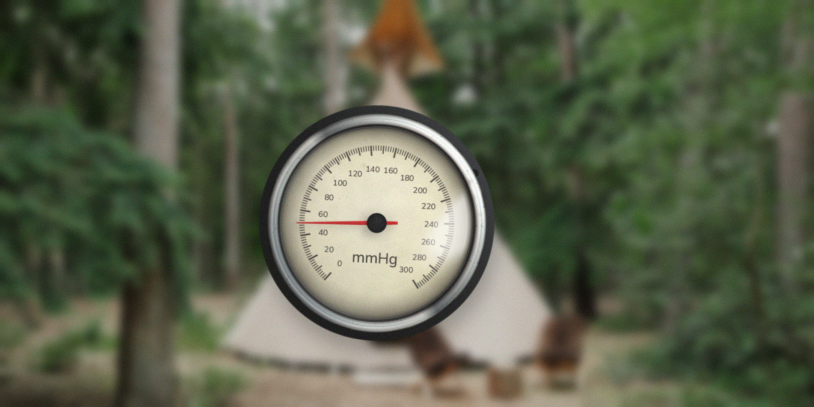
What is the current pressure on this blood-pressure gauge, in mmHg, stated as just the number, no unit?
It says 50
